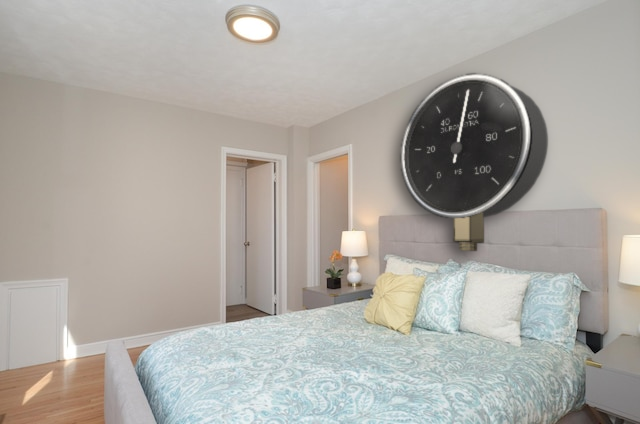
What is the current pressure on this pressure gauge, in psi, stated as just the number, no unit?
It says 55
